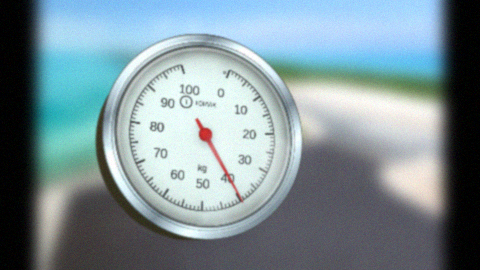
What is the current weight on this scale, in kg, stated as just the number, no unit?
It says 40
